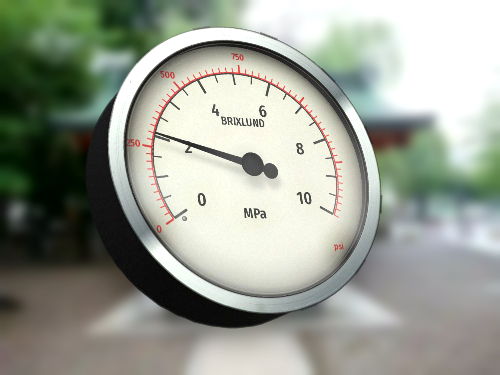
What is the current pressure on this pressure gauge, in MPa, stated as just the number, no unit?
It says 2
